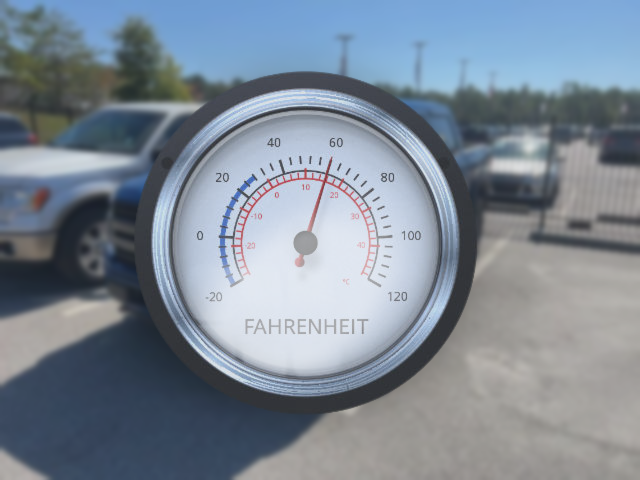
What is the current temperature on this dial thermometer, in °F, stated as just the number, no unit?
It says 60
